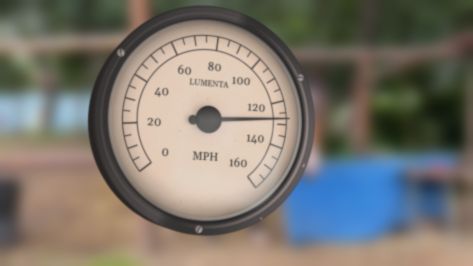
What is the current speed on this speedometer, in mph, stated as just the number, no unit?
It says 127.5
